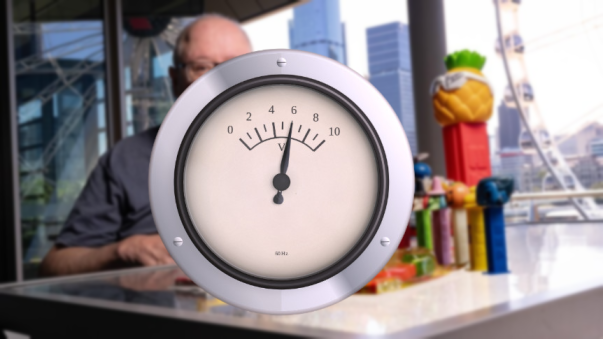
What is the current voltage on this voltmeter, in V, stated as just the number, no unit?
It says 6
